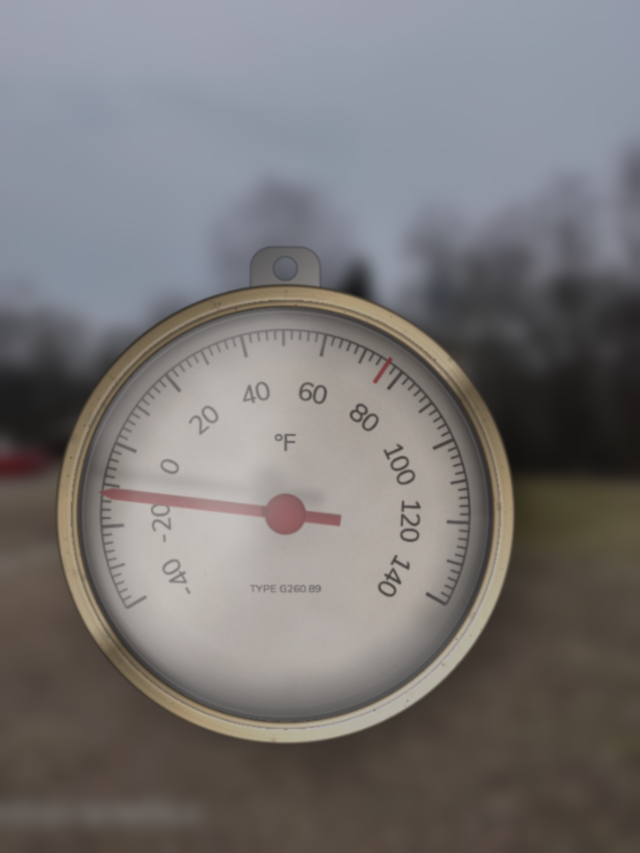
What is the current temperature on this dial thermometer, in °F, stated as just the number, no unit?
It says -12
